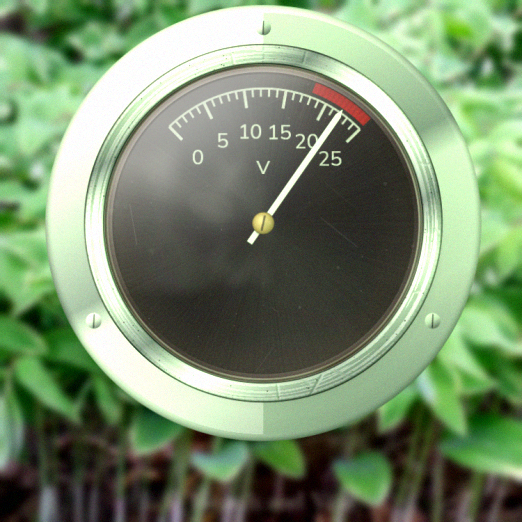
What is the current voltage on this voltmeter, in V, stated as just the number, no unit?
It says 22
